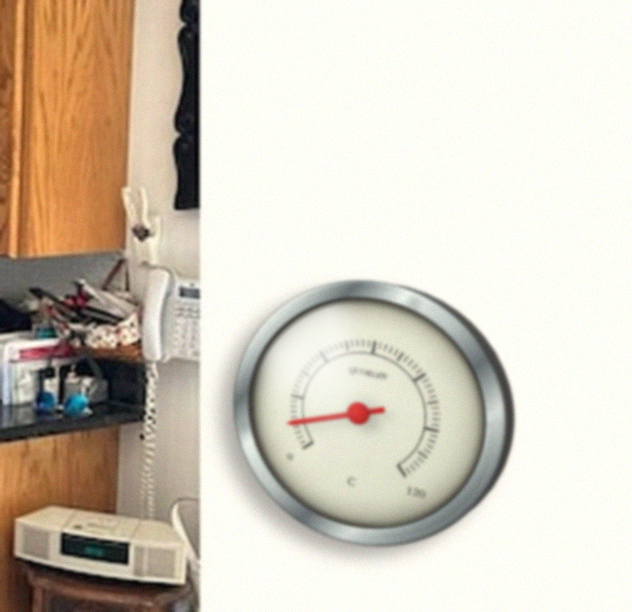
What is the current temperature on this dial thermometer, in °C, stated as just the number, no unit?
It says 10
